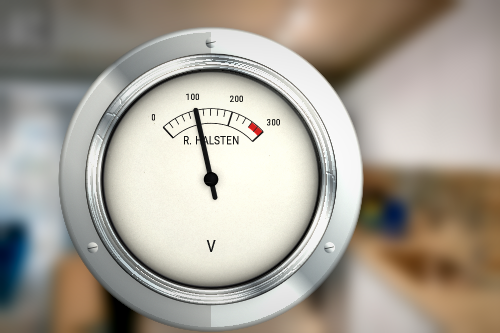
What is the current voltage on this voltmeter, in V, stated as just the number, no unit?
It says 100
